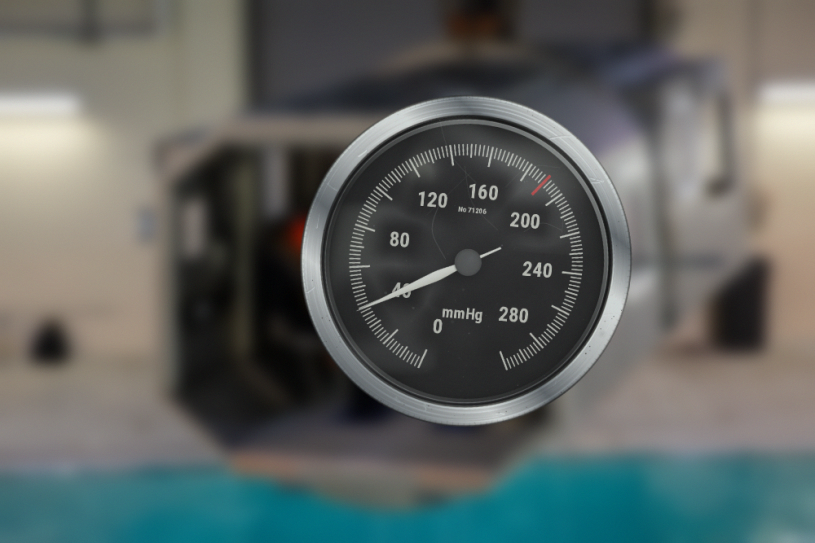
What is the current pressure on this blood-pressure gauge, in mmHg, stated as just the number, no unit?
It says 40
